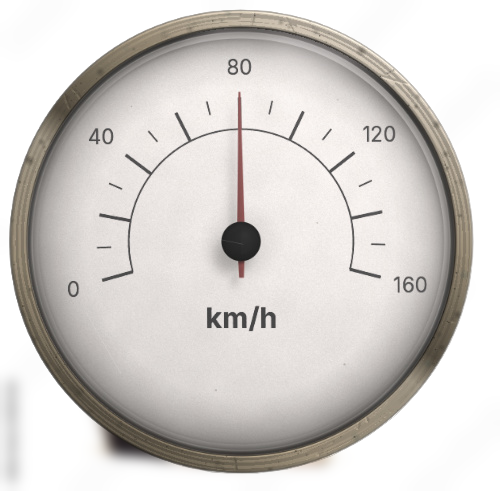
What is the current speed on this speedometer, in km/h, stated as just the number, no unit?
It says 80
